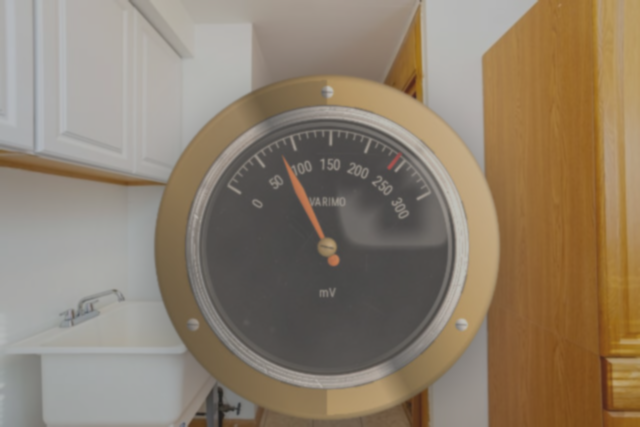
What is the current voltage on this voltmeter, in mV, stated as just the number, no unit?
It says 80
